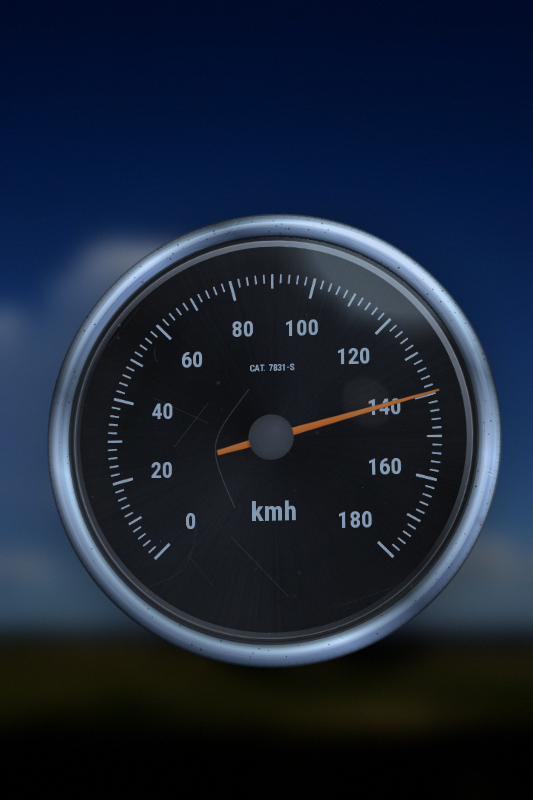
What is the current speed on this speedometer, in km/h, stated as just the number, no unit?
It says 140
